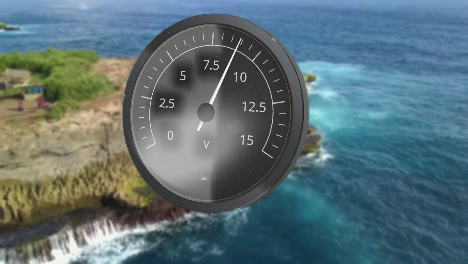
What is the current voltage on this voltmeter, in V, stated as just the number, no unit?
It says 9
